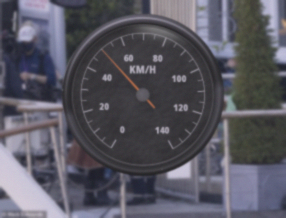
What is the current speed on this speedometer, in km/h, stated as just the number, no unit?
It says 50
